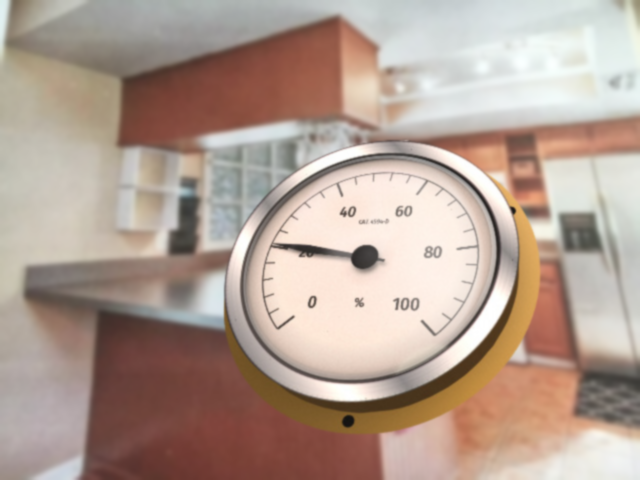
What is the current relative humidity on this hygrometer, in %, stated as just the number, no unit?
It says 20
